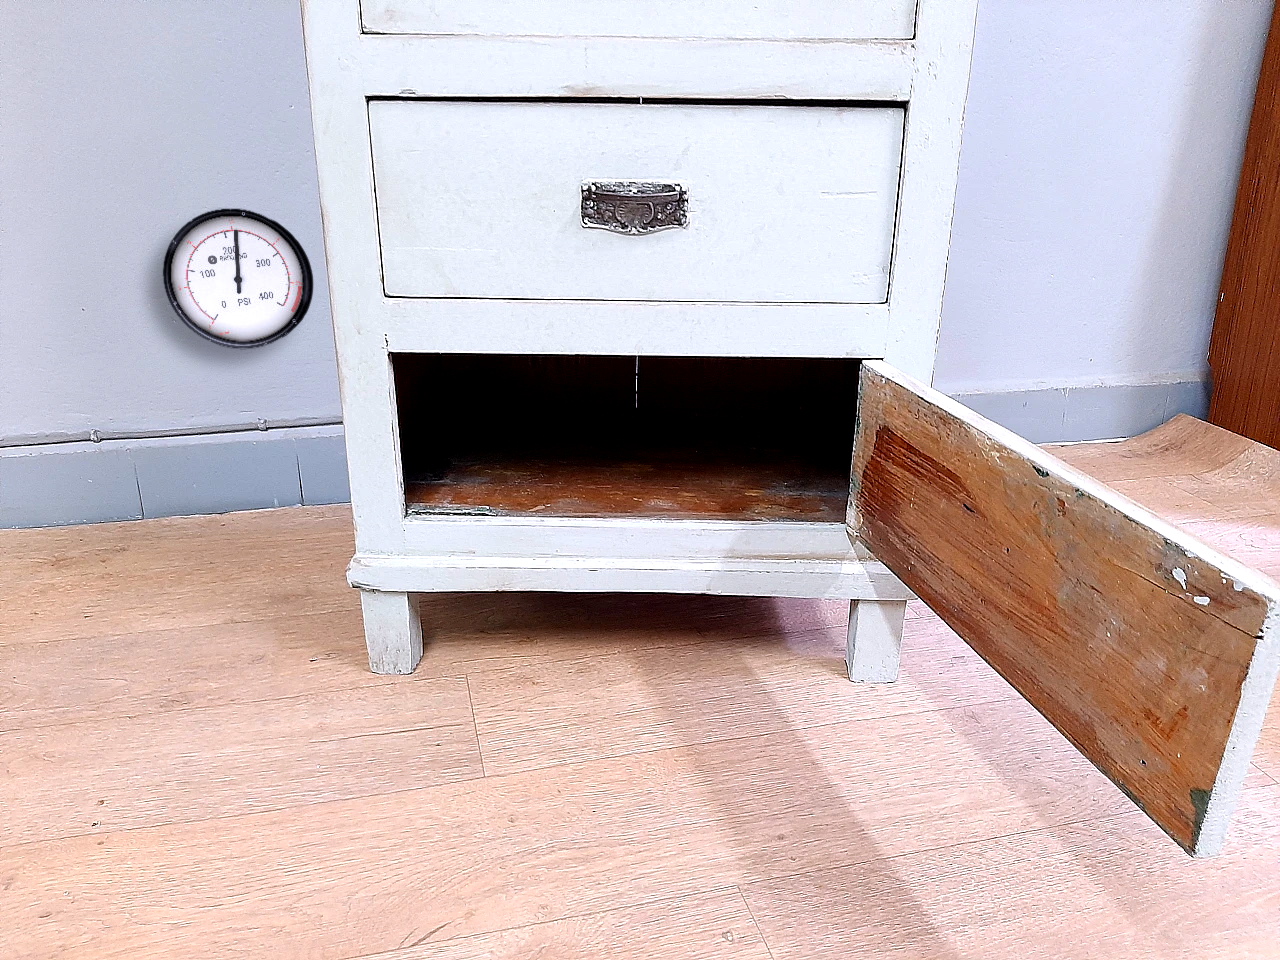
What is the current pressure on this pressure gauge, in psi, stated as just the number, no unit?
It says 220
